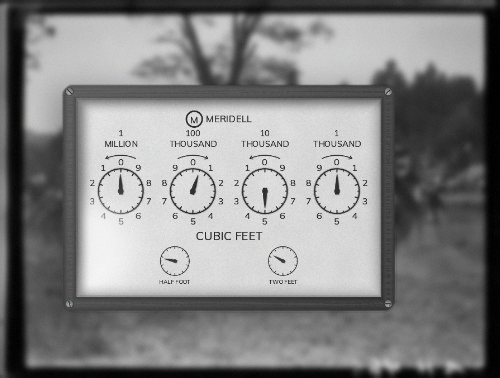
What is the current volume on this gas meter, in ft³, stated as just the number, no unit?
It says 5000
